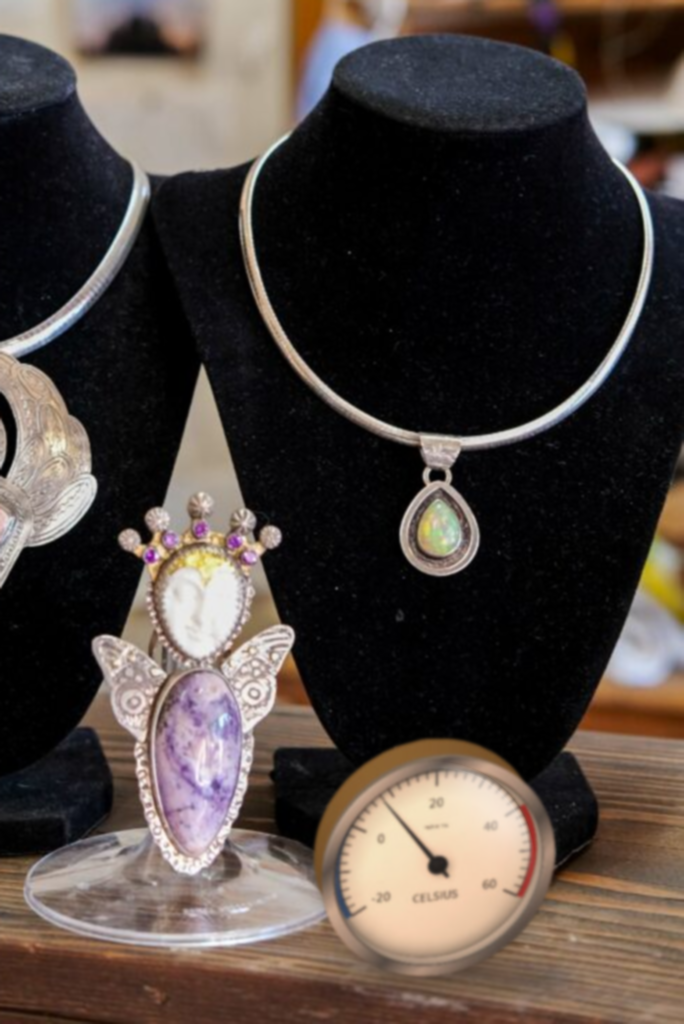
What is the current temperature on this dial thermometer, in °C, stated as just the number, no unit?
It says 8
